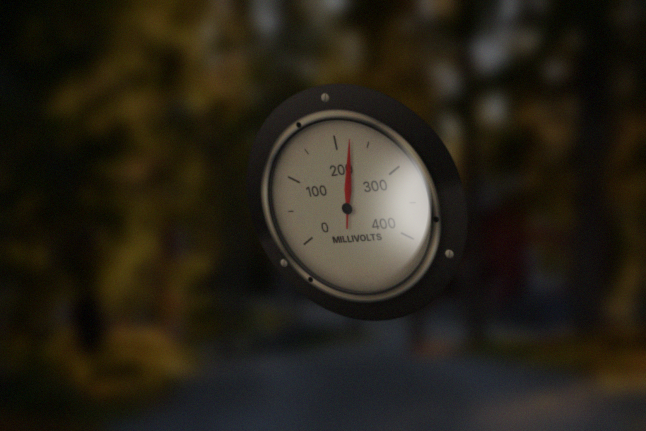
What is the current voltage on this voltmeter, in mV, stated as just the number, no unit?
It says 225
